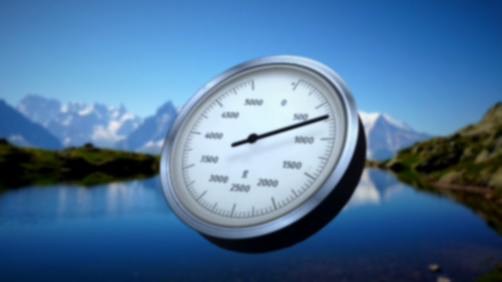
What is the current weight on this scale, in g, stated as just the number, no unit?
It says 750
